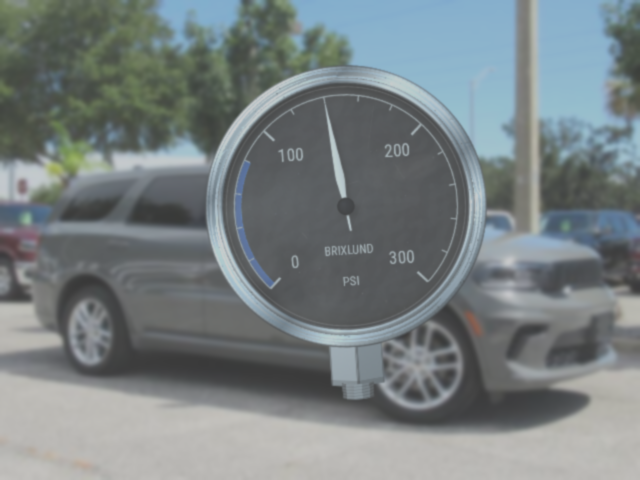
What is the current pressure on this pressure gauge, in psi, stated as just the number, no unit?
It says 140
